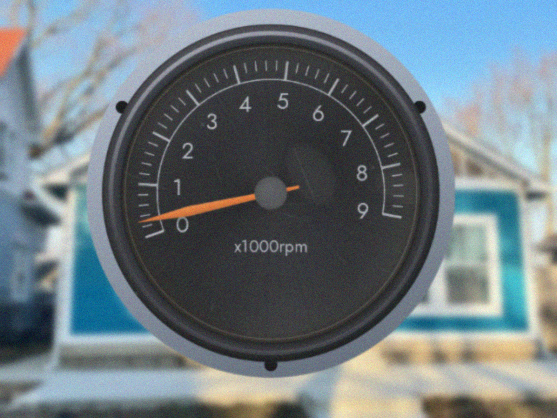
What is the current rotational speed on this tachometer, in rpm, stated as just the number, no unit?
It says 300
